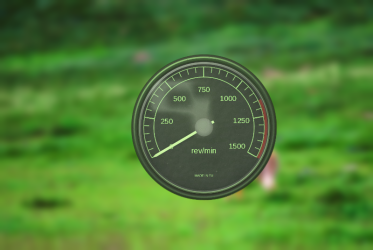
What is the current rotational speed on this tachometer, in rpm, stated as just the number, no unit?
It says 0
